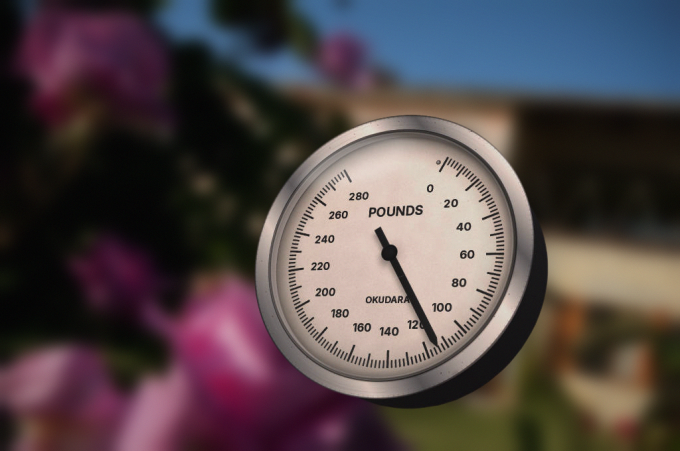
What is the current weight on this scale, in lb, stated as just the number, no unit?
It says 114
